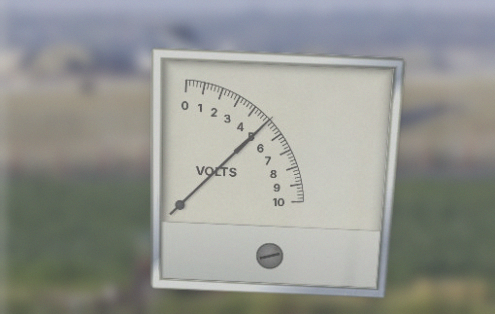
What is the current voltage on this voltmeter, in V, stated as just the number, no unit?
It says 5
